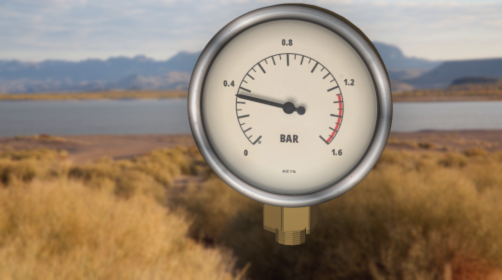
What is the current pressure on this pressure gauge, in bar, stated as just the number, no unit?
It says 0.35
